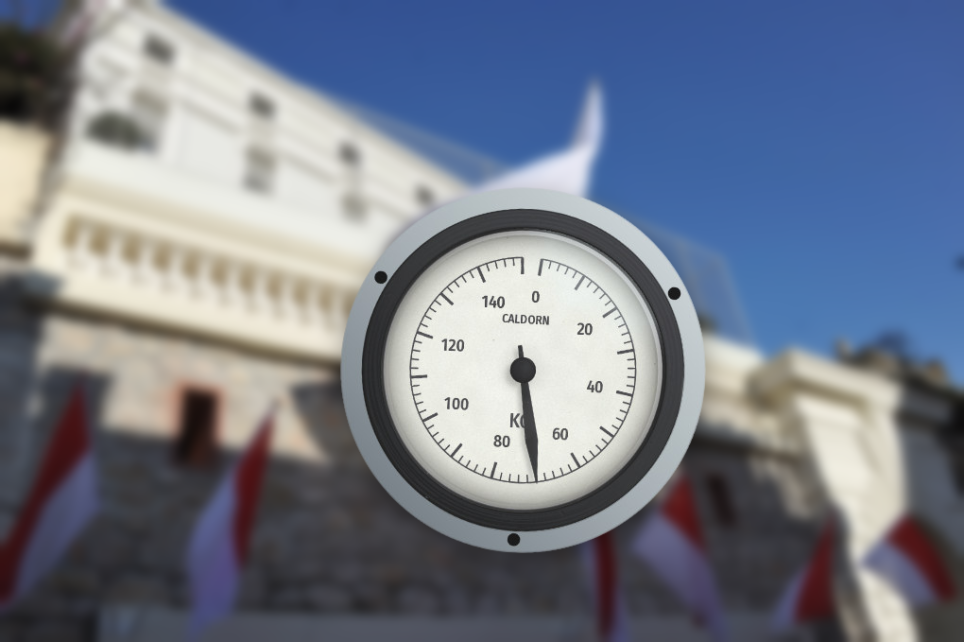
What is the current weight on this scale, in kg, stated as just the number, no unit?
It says 70
